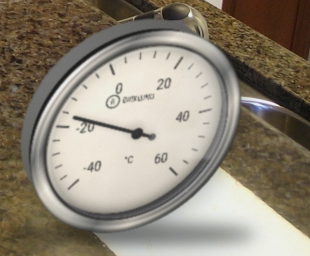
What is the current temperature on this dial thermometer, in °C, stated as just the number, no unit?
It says -16
